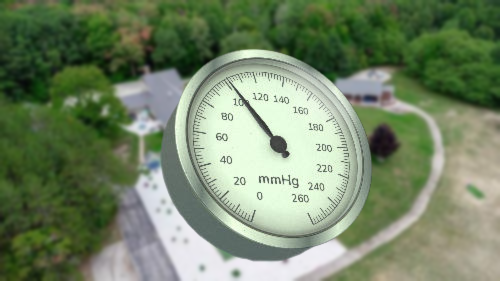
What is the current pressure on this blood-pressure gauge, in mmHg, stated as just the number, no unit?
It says 100
